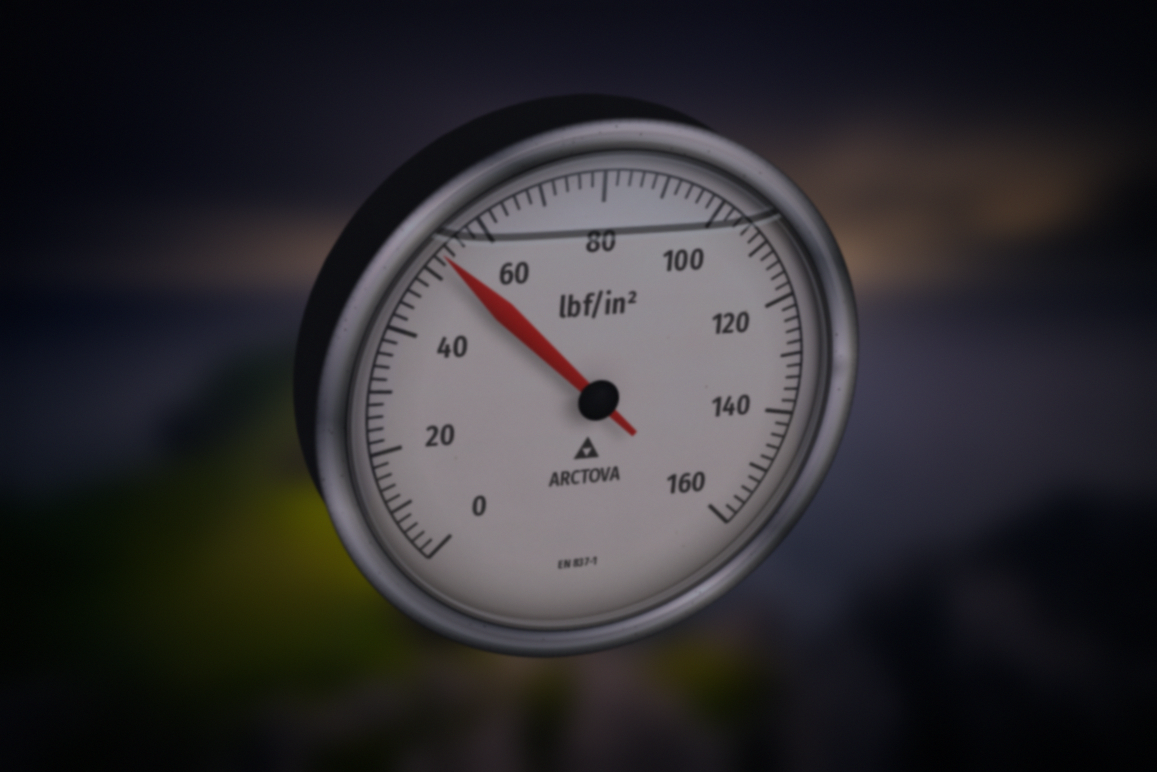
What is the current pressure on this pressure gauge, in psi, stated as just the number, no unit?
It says 53
